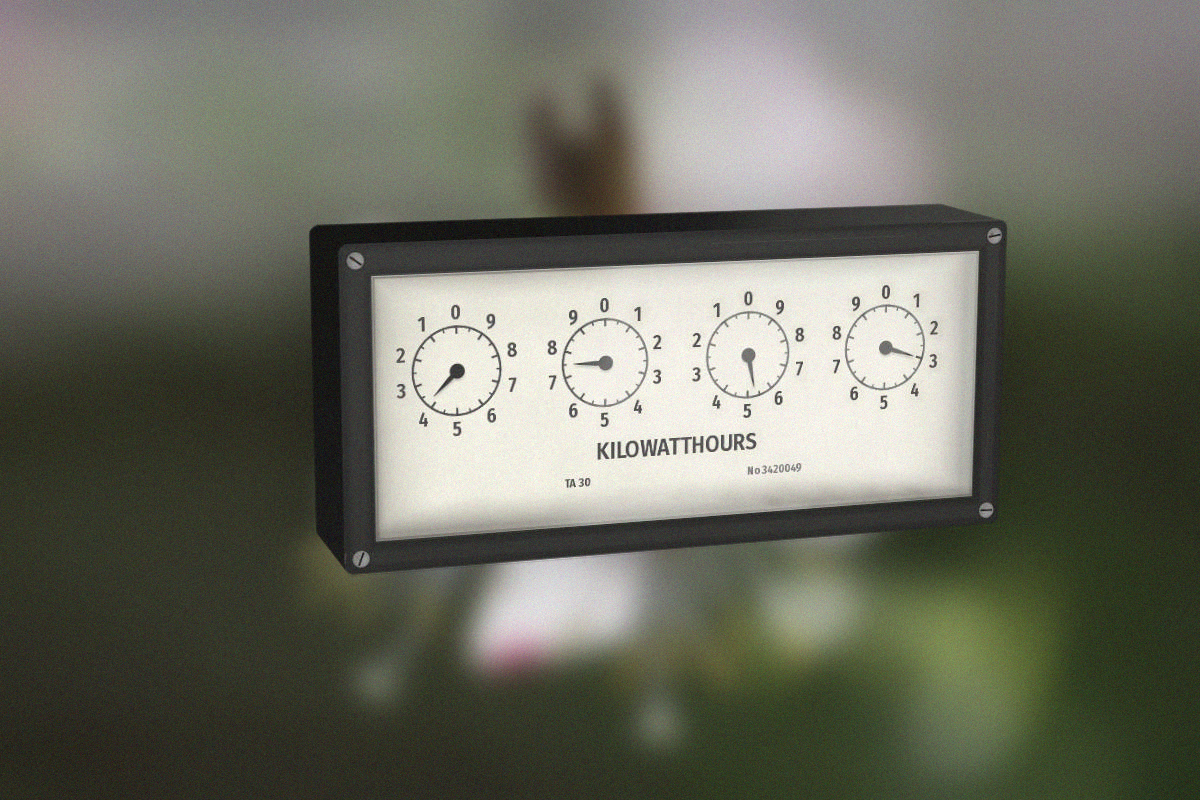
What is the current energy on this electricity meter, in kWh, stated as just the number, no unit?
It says 3753
